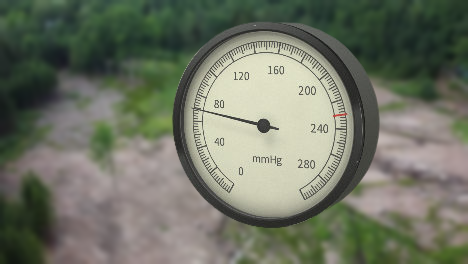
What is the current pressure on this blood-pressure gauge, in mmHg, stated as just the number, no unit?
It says 70
